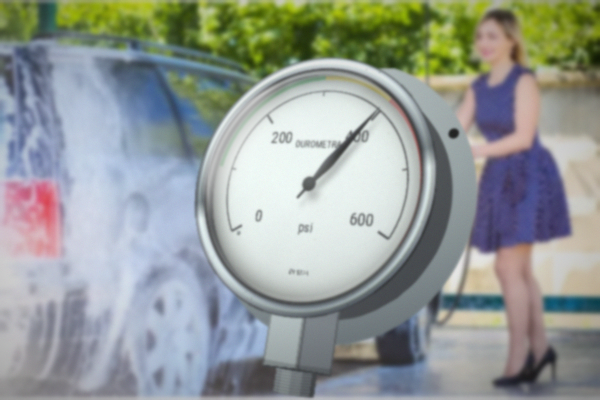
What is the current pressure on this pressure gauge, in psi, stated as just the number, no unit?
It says 400
